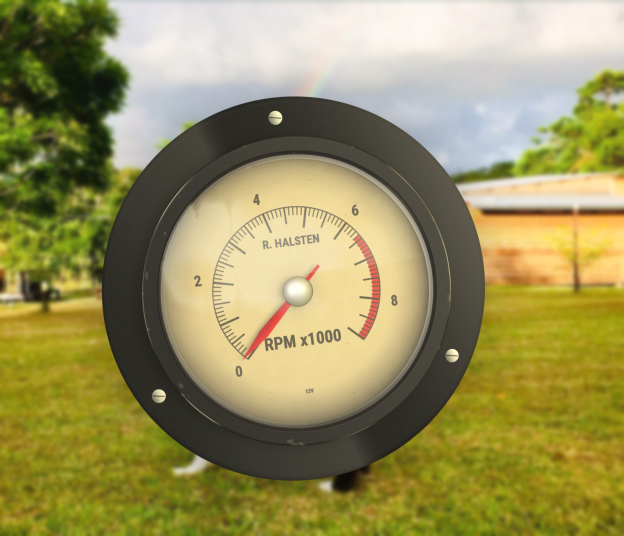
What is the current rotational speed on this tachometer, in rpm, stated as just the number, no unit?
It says 100
